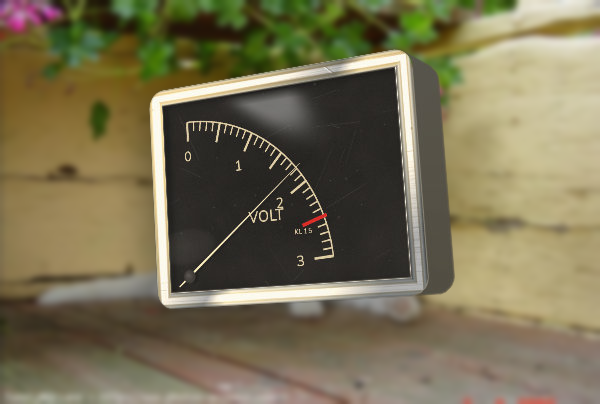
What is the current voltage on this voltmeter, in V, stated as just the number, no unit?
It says 1.8
